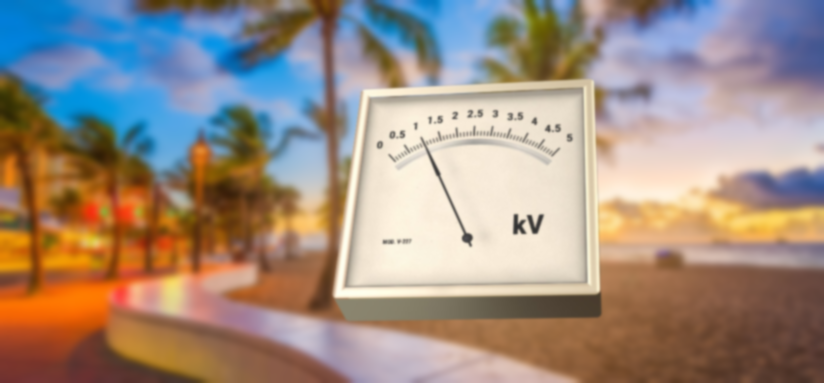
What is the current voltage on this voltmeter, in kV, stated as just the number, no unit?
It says 1
